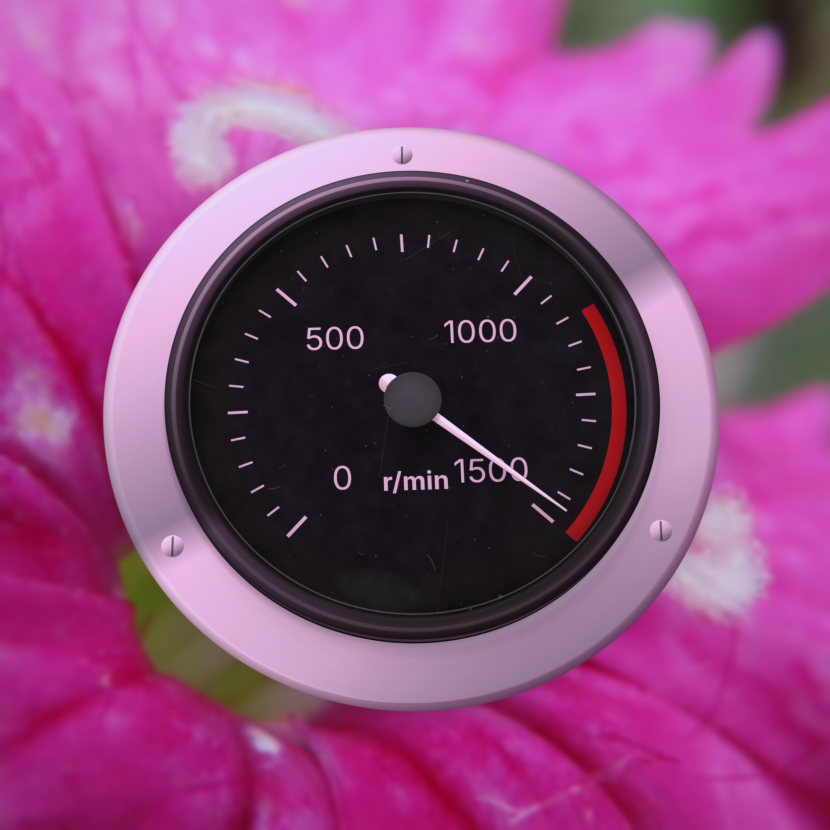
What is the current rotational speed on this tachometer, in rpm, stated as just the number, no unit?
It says 1475
